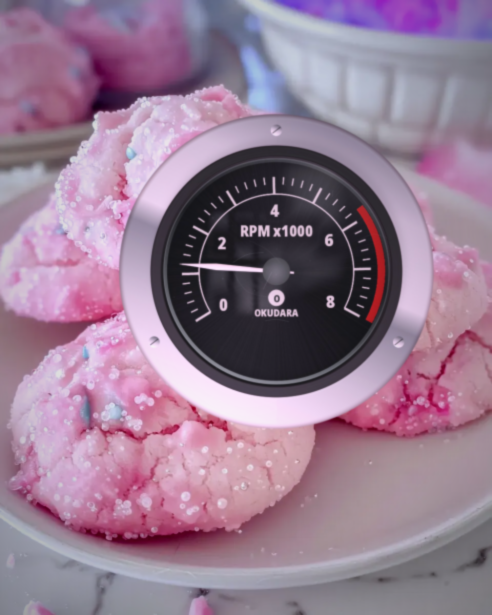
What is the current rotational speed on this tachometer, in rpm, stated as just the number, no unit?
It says 1200
